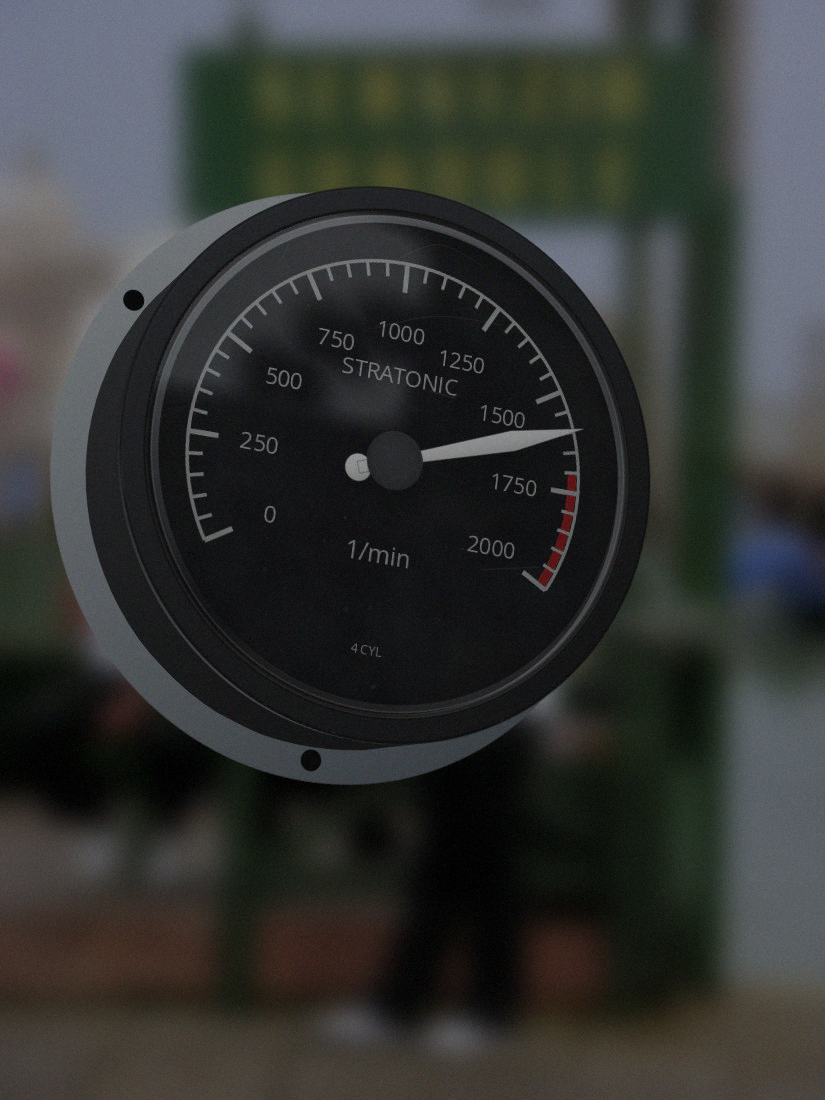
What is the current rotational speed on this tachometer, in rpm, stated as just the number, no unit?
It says 1600
